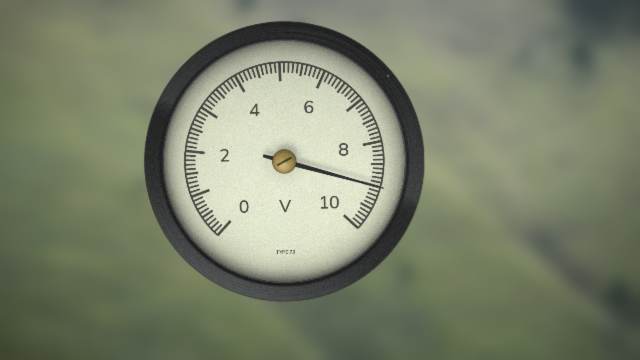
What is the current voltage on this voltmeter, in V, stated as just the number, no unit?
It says 9
